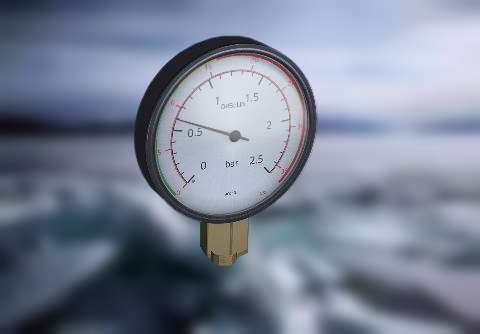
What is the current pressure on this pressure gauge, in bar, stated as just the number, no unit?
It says 0.6
